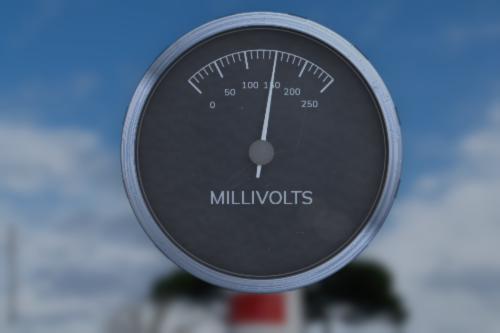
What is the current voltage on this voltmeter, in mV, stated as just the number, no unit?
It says 150
